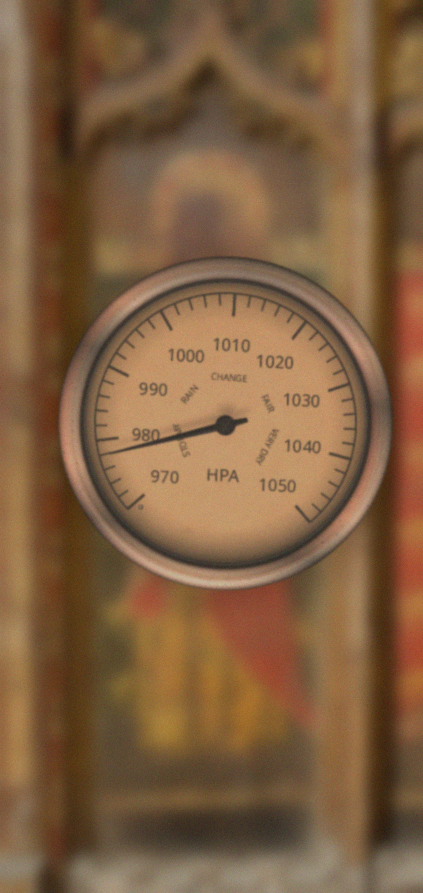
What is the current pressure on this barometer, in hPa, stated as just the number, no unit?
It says 978
